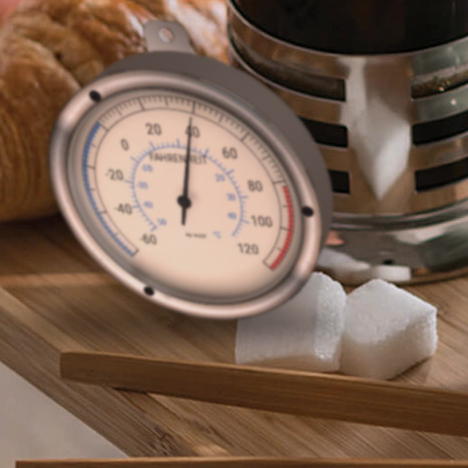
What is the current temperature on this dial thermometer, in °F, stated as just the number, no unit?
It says 40
